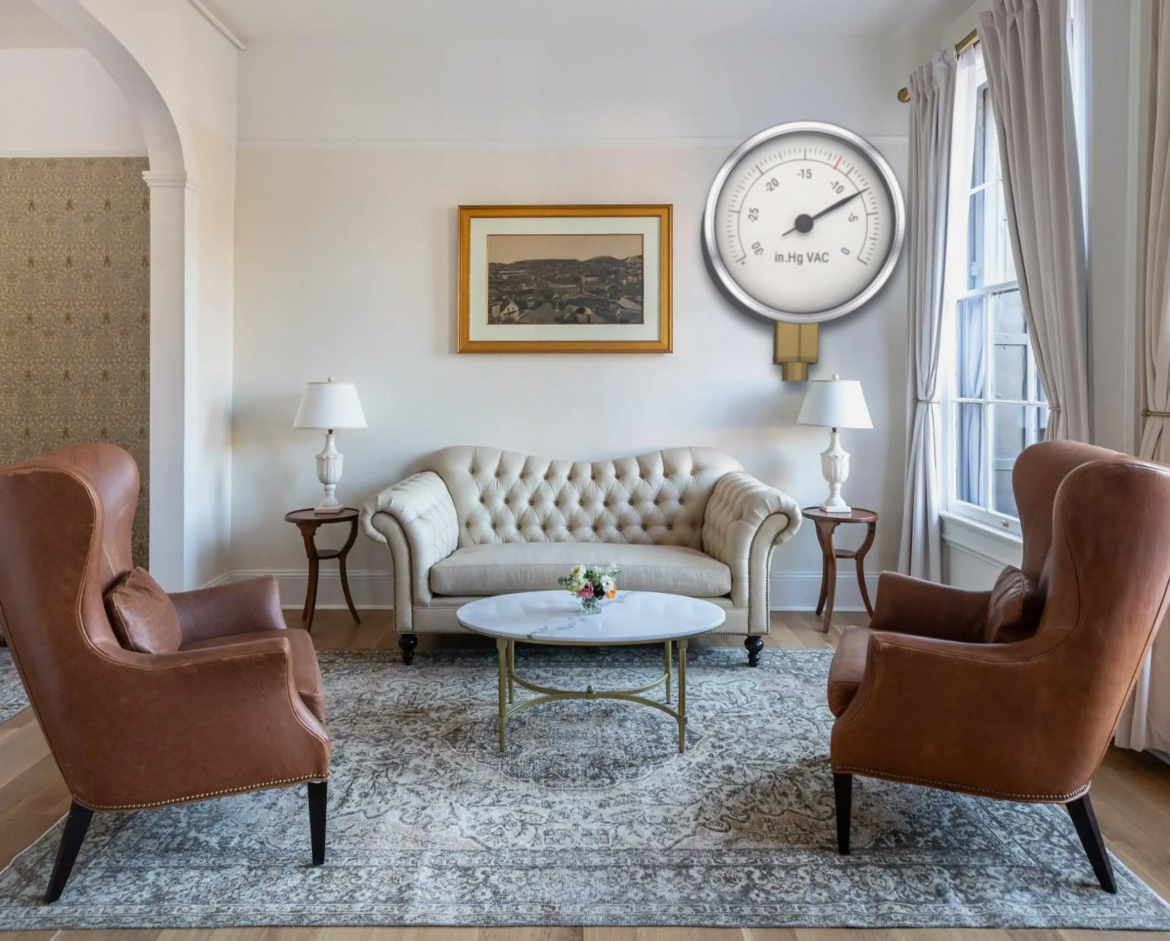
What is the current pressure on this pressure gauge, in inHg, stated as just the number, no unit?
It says -7.5
